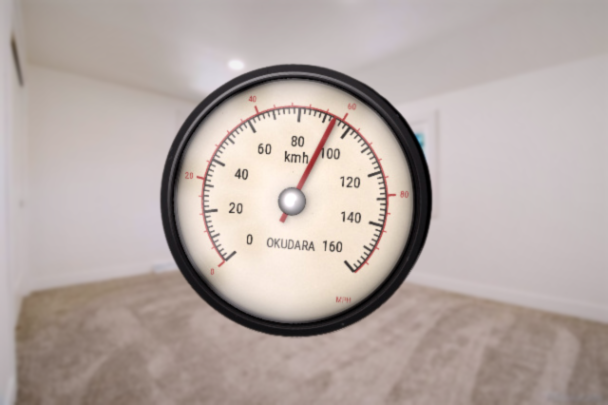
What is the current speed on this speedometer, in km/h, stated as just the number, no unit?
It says 94
